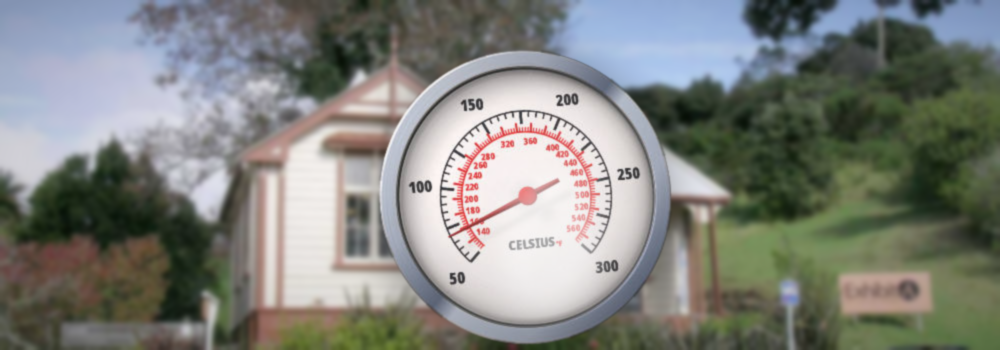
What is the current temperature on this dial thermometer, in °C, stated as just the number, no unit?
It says 70
